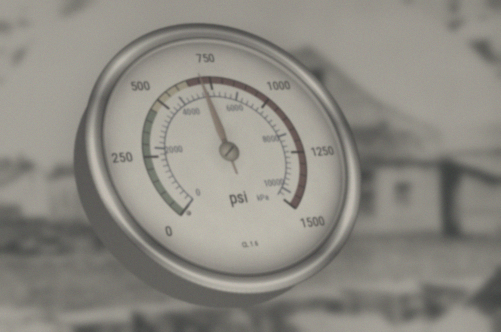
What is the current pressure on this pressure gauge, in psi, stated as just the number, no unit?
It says 700
